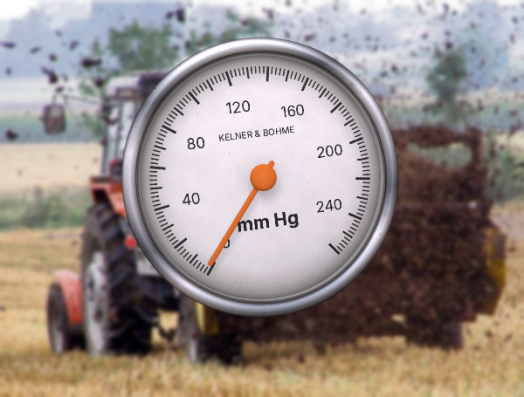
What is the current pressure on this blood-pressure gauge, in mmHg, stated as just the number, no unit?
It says 2
